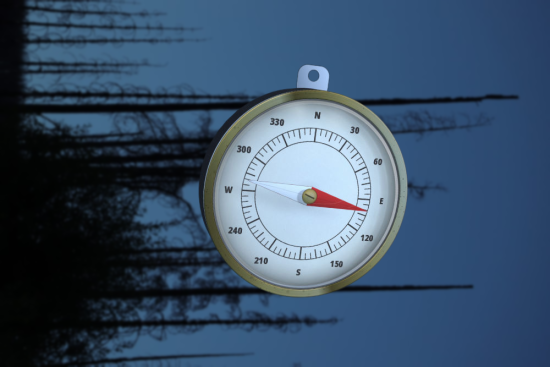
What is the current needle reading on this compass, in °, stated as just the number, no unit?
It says 100
